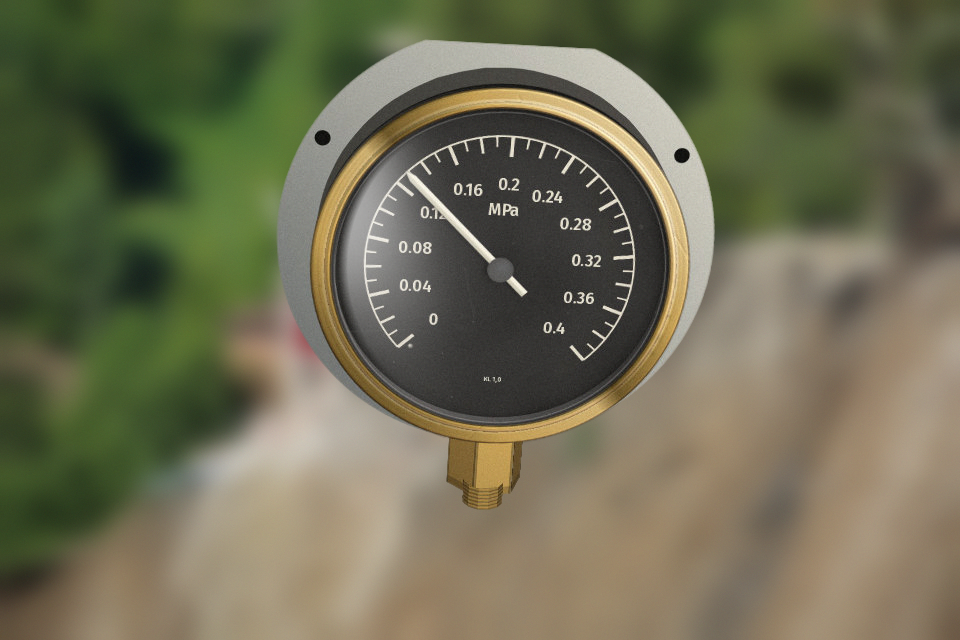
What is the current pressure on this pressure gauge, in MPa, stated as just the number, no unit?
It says 0.13
